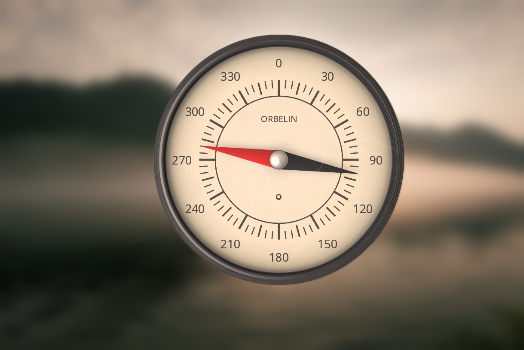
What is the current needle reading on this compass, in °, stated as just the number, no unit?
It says 280
